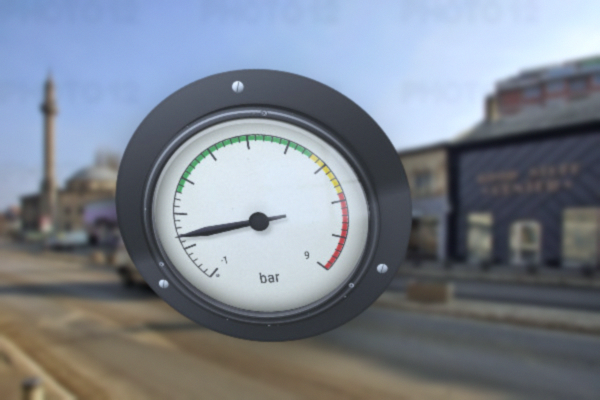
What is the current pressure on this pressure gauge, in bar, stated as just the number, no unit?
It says 0.4
